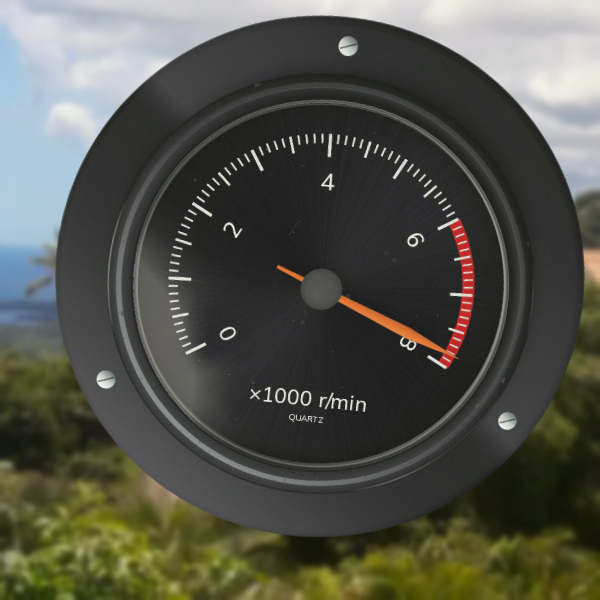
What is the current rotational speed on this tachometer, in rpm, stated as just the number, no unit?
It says 7800
